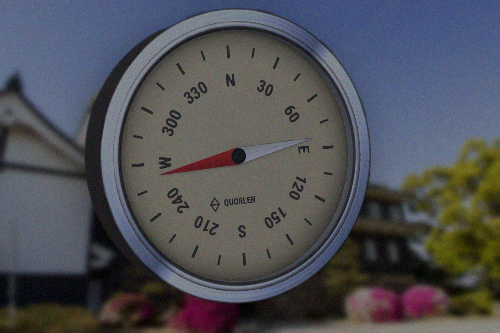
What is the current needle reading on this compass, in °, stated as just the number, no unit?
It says 262.5
